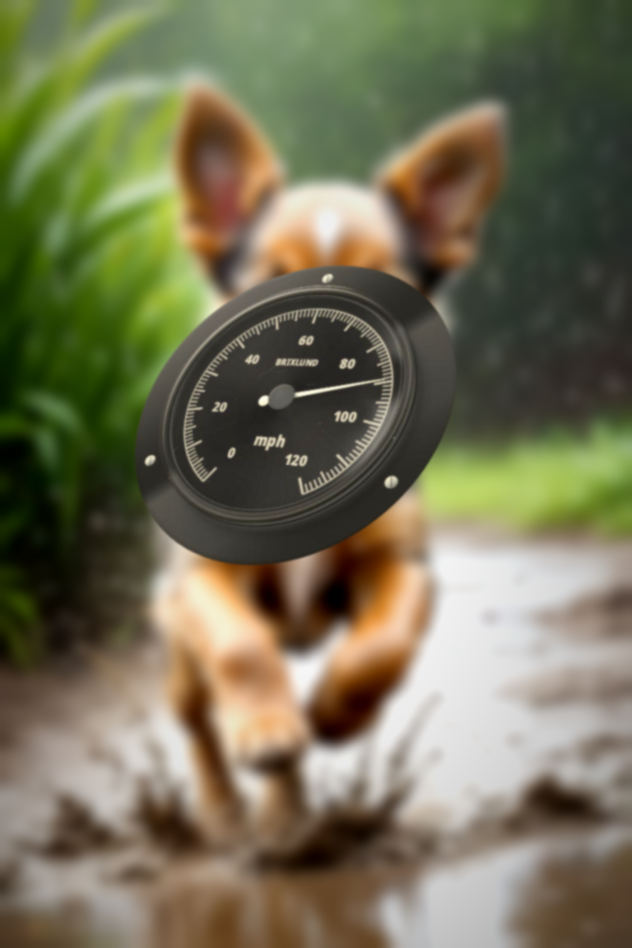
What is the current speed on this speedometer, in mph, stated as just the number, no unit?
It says 90
